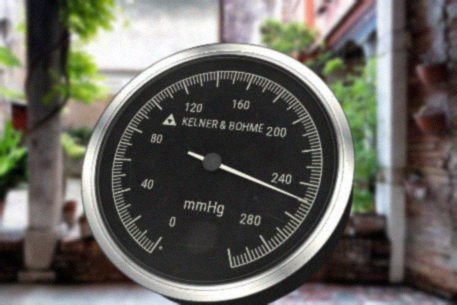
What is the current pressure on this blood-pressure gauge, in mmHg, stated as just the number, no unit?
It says 250
